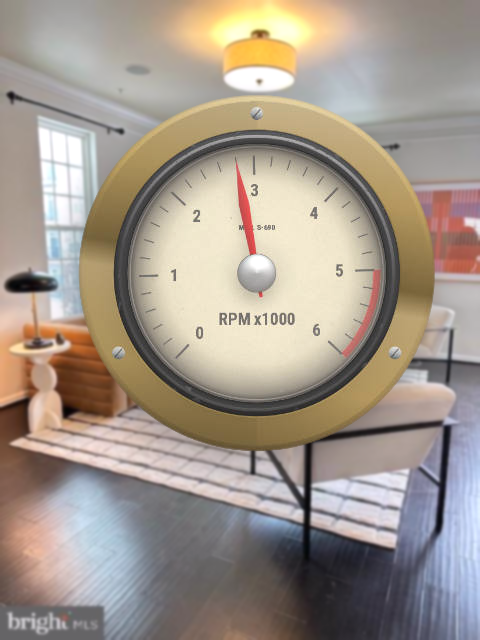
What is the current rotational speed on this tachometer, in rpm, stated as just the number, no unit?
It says 2800
